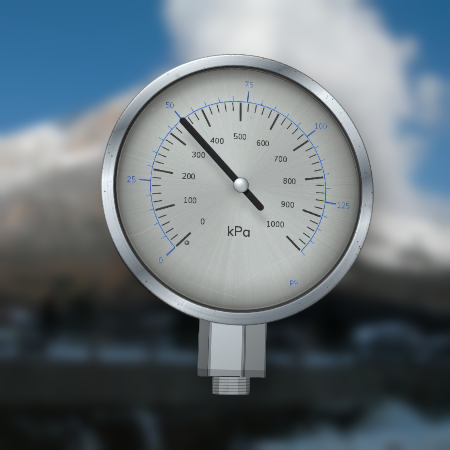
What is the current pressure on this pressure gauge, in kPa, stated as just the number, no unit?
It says 340
